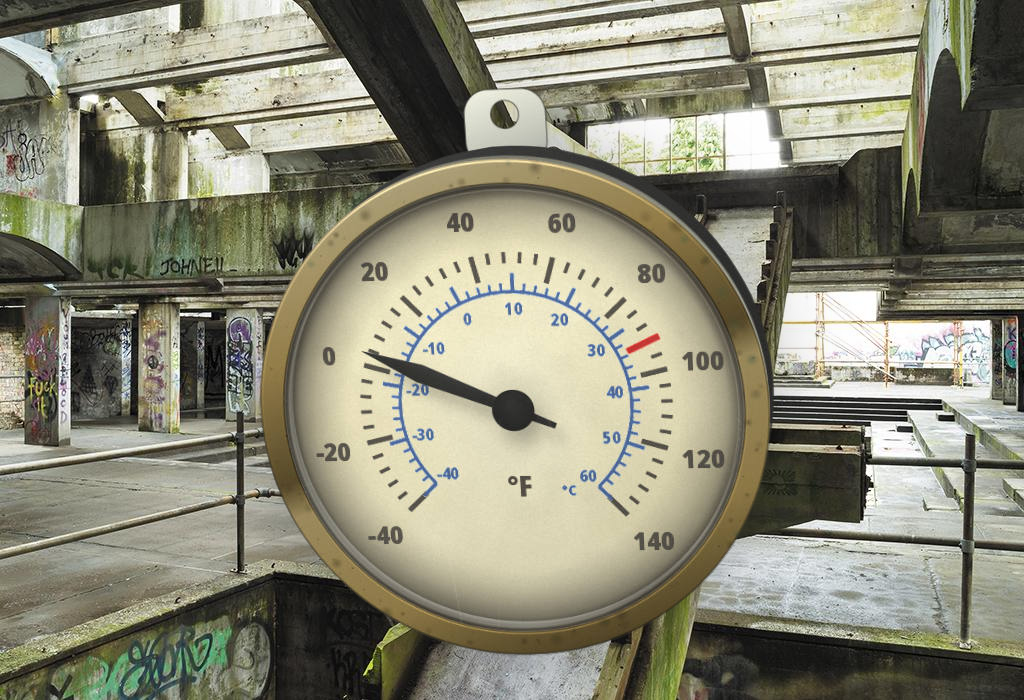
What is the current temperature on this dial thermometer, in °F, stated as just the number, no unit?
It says 4
